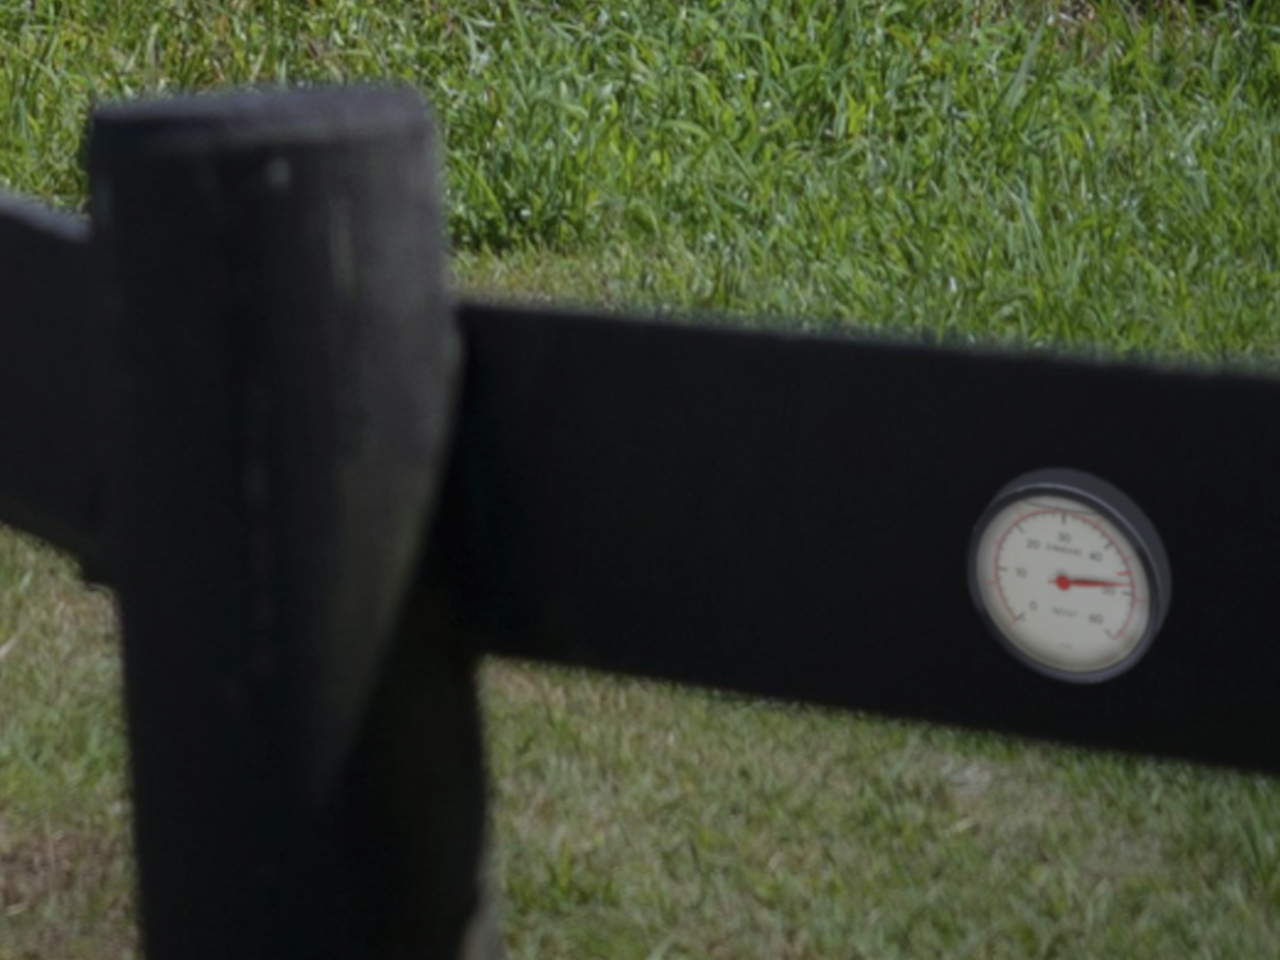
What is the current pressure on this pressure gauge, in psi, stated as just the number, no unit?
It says 48
